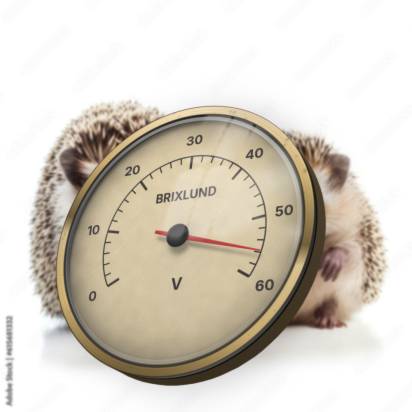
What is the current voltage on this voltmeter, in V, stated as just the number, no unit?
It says 56
